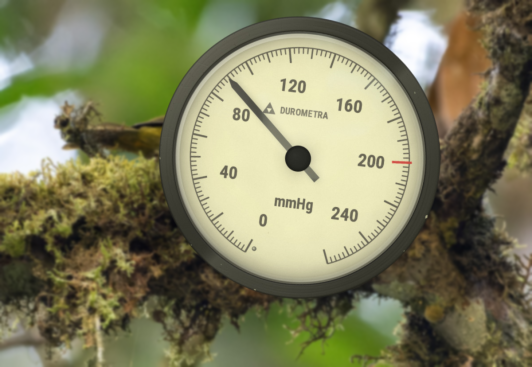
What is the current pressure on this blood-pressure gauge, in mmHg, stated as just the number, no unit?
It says 90
